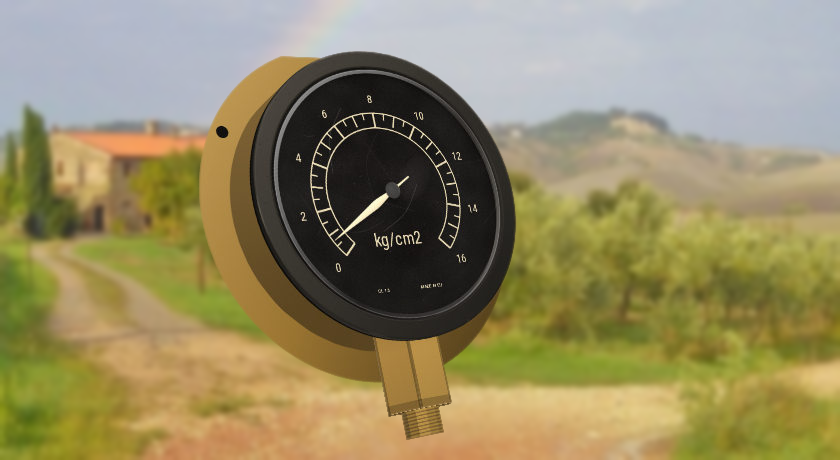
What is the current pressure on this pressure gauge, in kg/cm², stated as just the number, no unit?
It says 0.75
